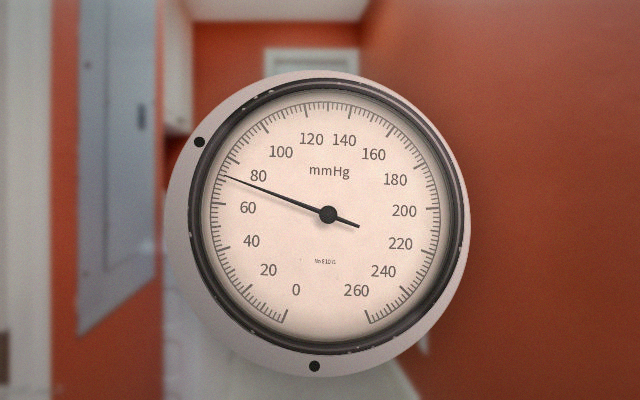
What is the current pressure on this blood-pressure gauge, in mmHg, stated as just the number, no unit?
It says 72
